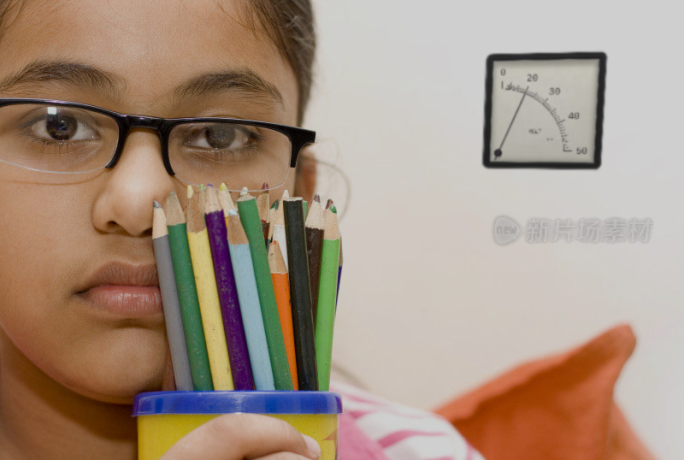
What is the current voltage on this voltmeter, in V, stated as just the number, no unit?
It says 20
